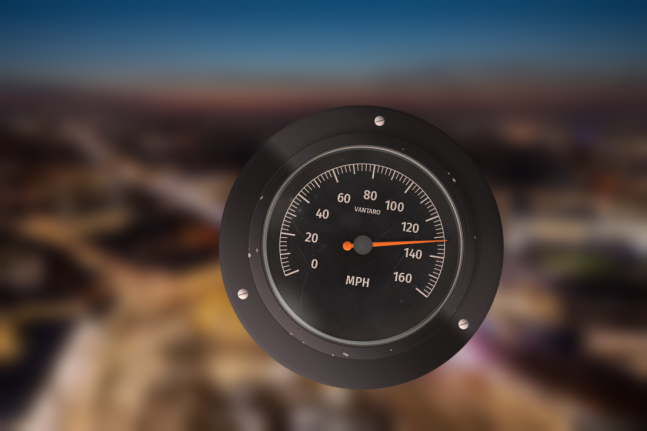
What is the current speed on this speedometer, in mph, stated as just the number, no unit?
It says 132
